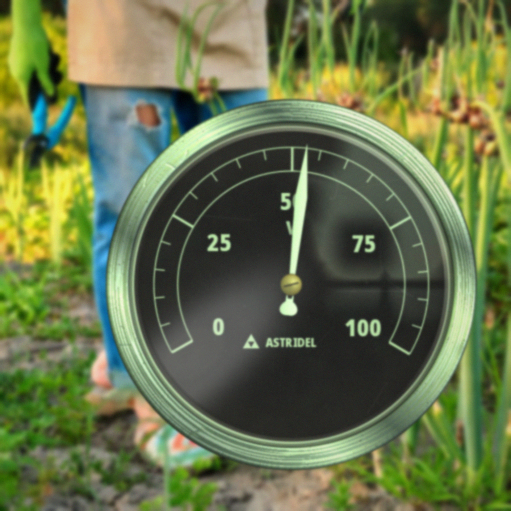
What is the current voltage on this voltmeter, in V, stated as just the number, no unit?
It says 52.5
